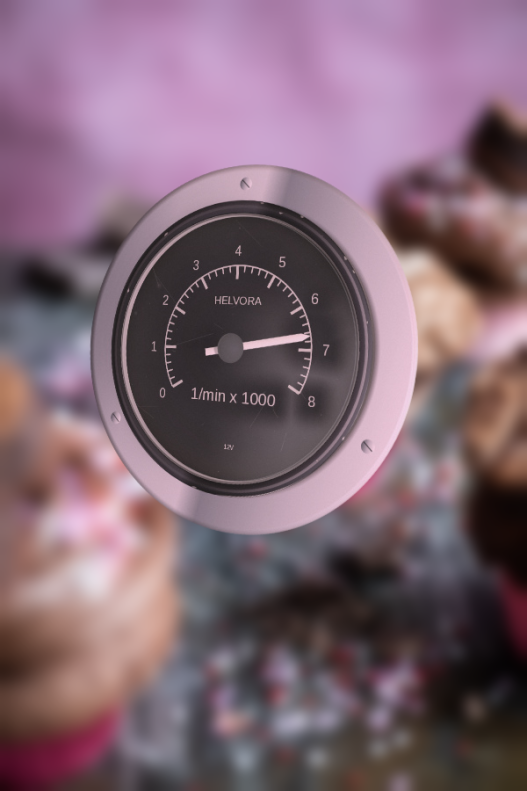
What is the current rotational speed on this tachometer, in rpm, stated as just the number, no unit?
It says 6700
